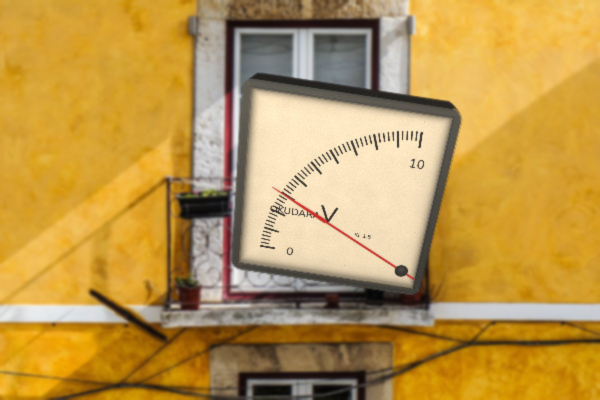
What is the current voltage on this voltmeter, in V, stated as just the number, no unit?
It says 3
